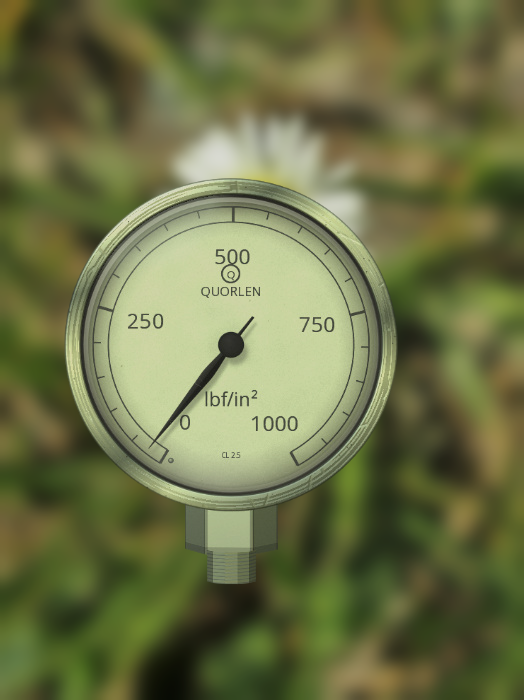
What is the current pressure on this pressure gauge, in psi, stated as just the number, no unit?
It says 25
